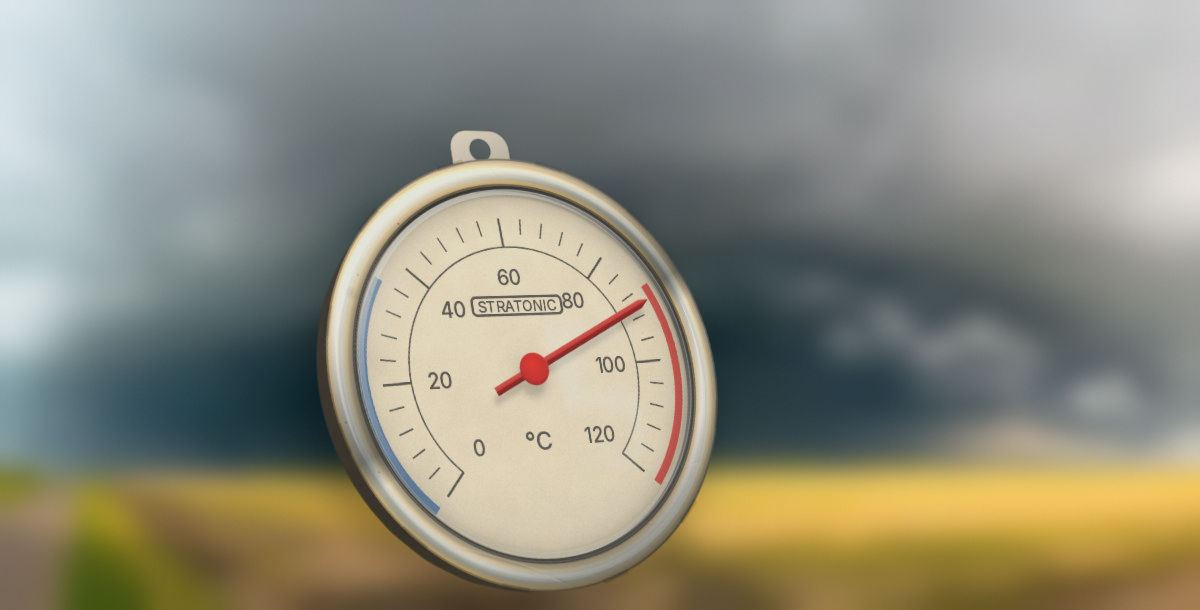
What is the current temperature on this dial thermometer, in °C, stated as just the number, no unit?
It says 90
